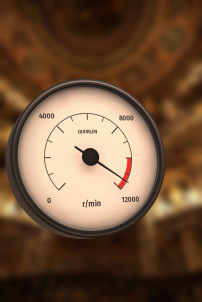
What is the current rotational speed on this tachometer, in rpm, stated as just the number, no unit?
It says 11500
